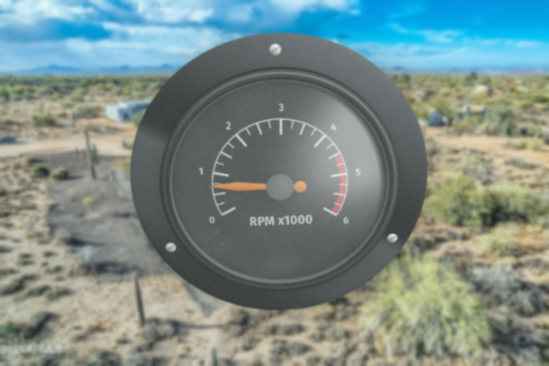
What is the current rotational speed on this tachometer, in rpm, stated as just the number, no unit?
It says 750
